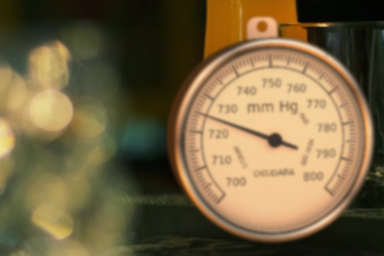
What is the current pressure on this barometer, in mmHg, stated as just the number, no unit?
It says 725
